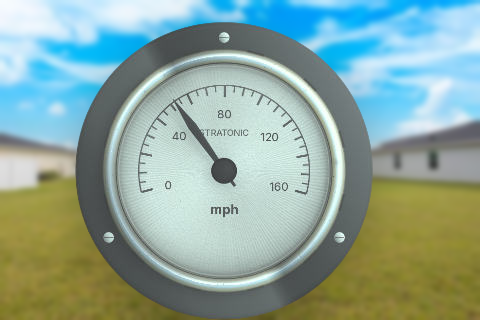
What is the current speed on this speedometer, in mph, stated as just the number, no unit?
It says 52.5
